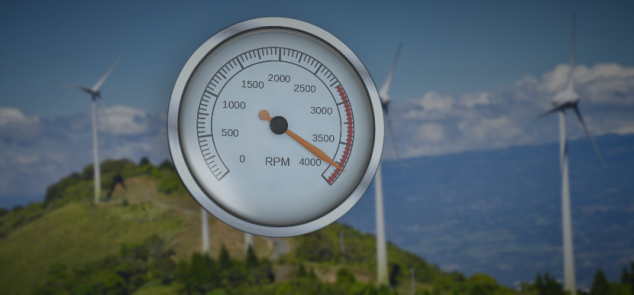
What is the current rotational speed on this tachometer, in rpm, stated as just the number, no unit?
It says 3800
